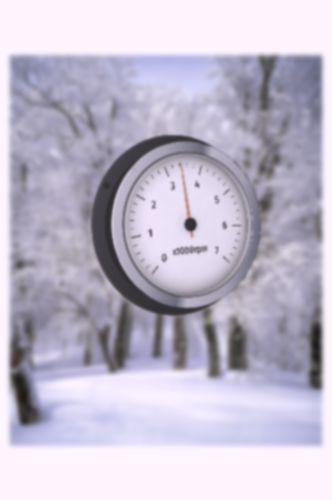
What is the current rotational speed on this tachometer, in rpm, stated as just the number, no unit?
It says 3400
